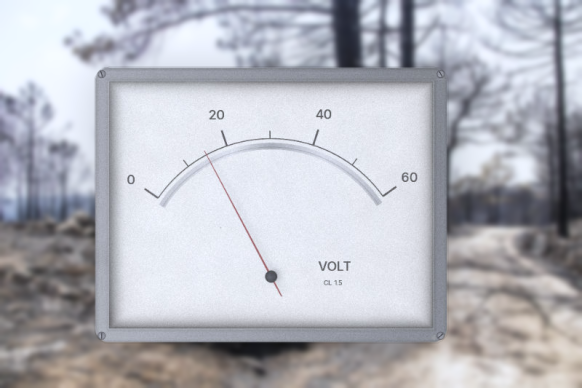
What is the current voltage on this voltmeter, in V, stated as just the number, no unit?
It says 15
